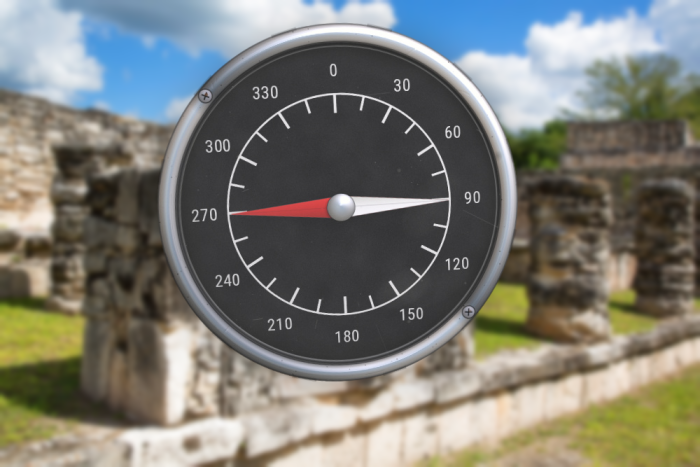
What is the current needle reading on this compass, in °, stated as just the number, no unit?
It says 270
